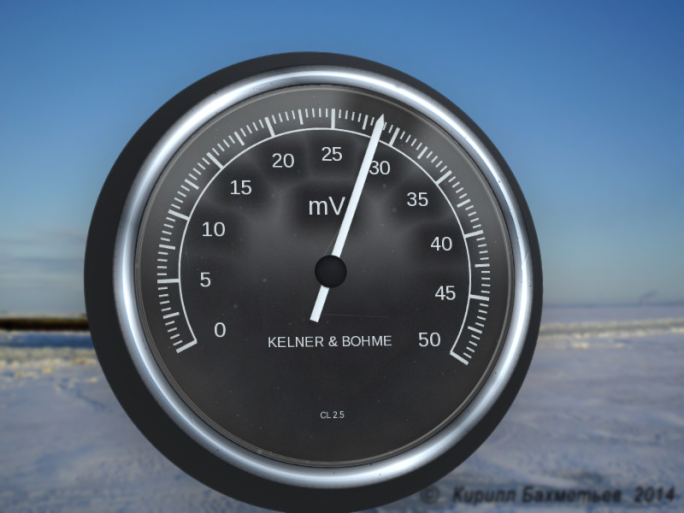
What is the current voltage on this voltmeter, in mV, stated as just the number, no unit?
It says 28.5
